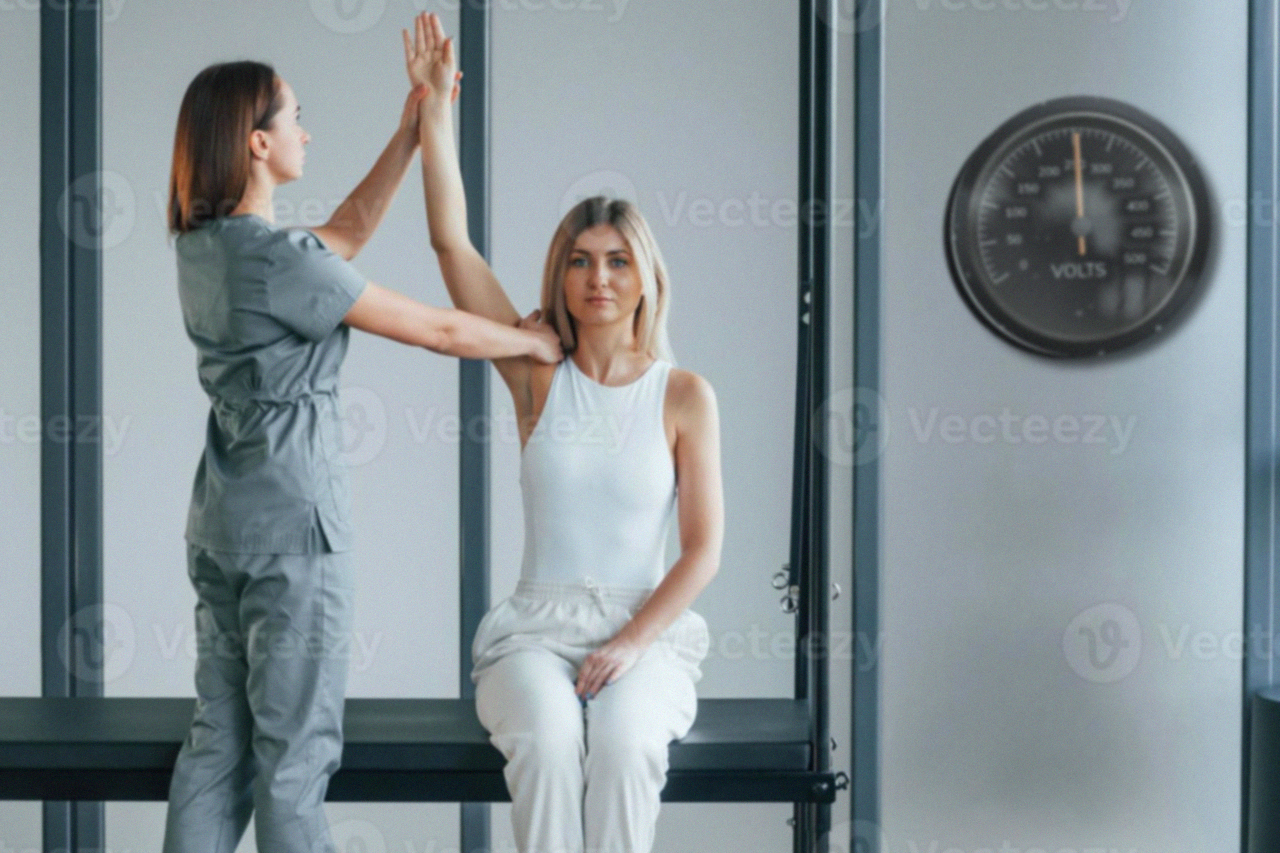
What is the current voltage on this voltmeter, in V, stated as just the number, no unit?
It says 250
